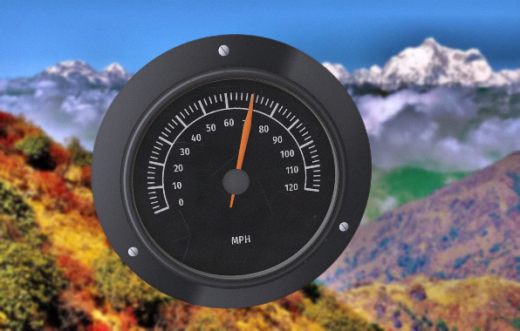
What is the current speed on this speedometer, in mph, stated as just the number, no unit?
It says 70
